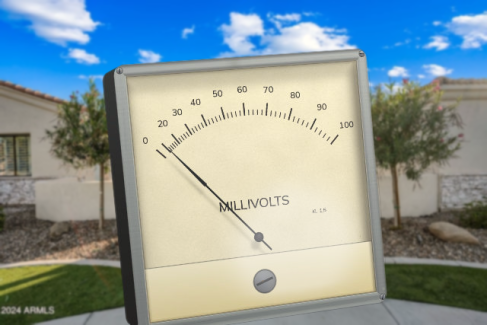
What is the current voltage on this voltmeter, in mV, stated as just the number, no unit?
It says 10
